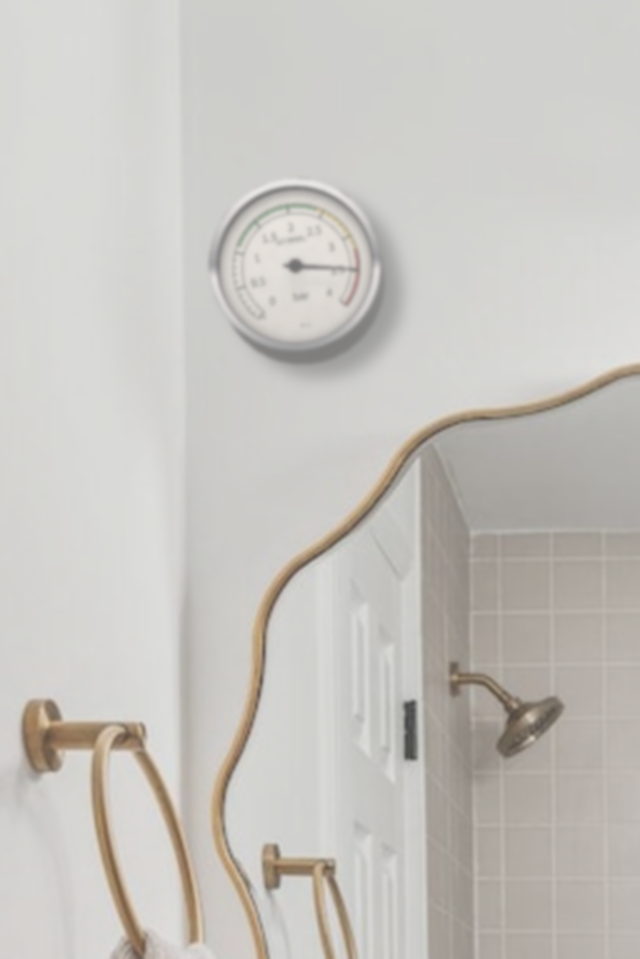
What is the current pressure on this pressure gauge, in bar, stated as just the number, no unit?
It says 3.5
